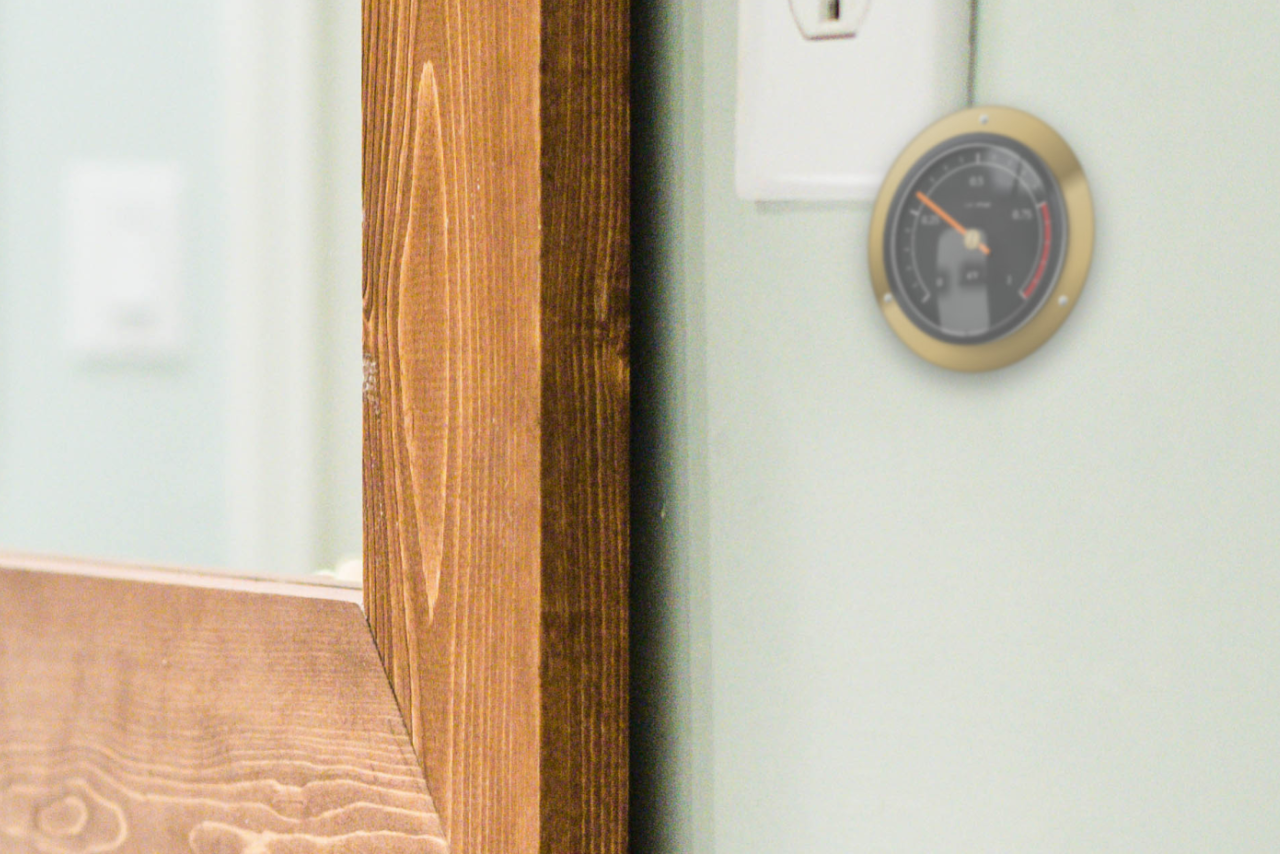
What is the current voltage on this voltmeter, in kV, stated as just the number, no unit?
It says 0.3
